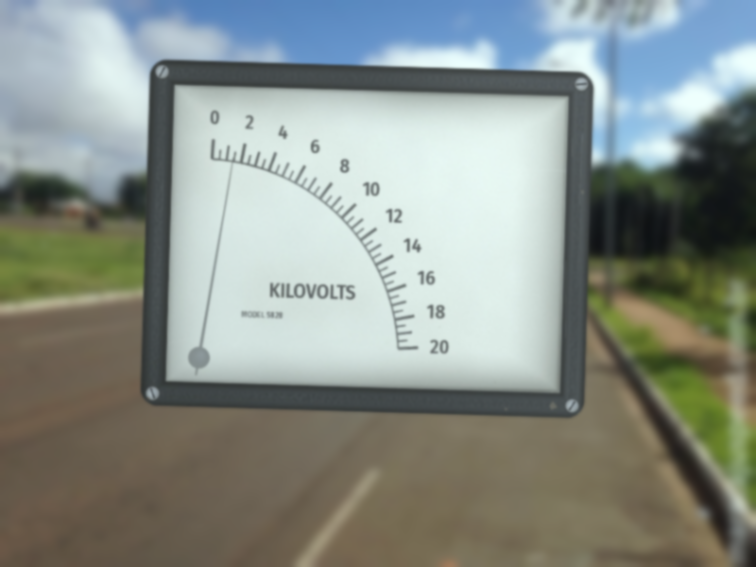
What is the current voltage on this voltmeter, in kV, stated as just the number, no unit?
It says 1.5
